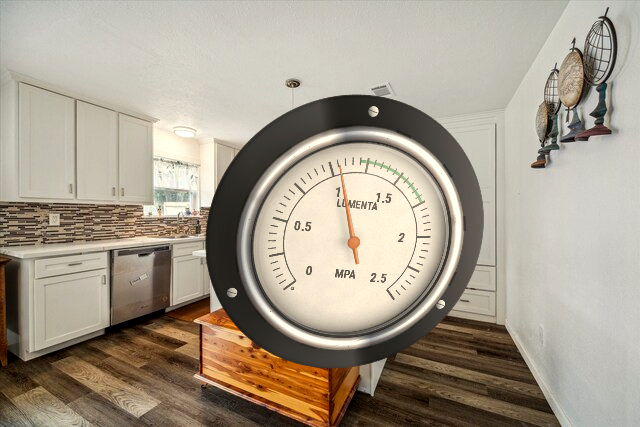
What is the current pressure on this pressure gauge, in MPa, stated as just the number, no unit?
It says 1.05
